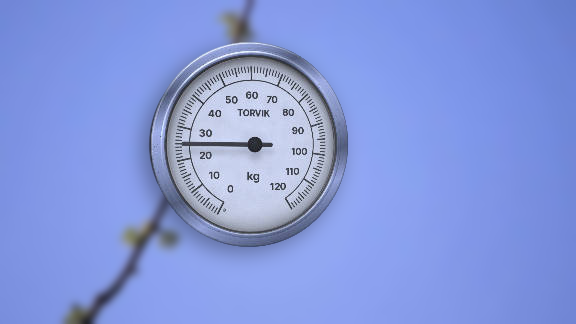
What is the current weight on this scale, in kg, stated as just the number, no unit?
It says 25
